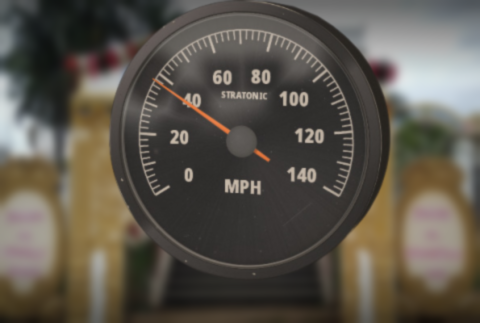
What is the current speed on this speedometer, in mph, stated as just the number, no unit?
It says 38
